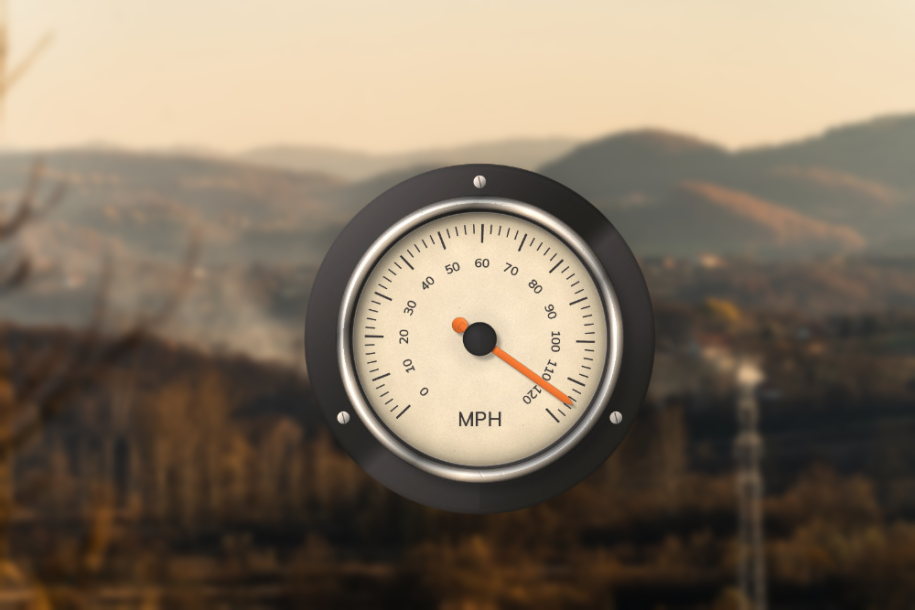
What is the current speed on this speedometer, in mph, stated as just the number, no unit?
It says 115
